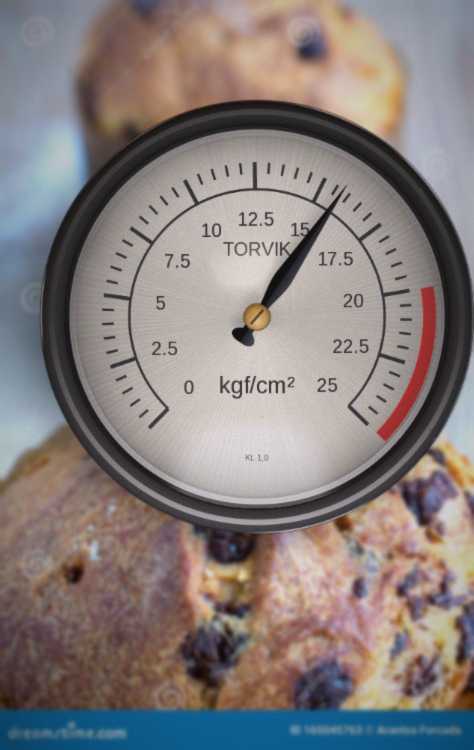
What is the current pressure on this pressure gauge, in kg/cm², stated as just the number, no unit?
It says 15.75
